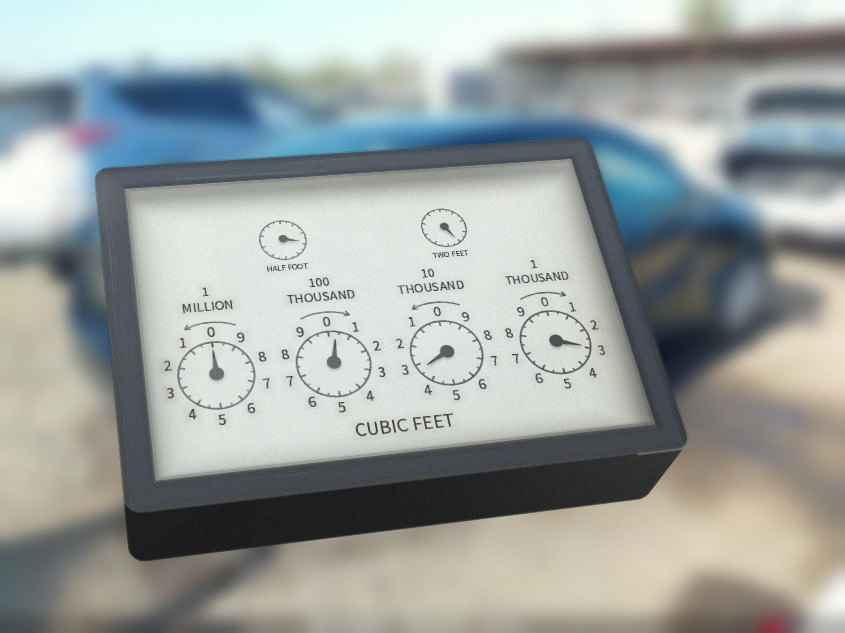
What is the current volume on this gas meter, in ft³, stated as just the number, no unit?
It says 3300
